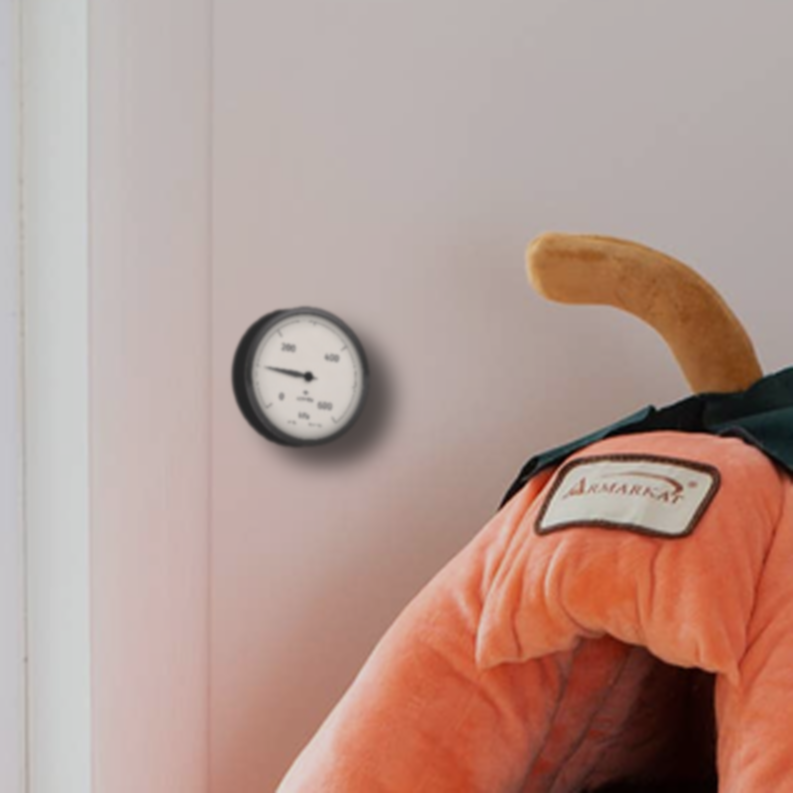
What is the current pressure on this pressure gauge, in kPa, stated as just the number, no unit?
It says 100
